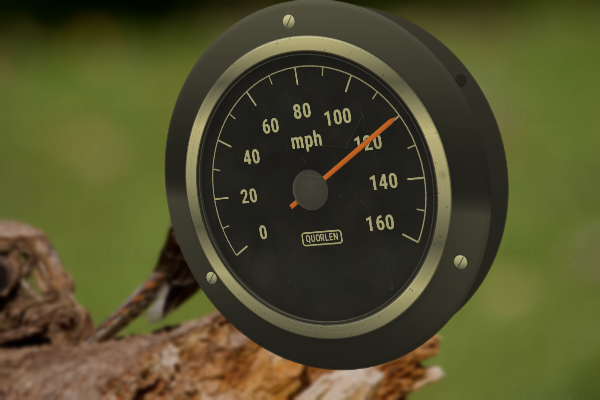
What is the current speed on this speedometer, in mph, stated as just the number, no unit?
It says 120
